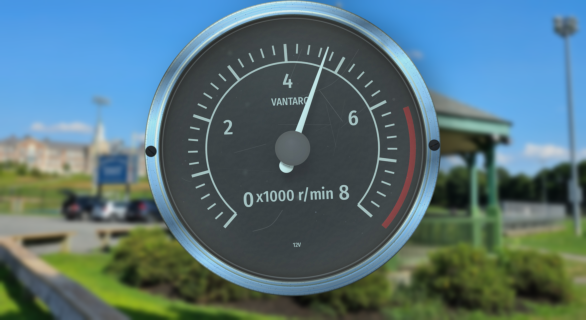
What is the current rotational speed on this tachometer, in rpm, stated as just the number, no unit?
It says 4700
